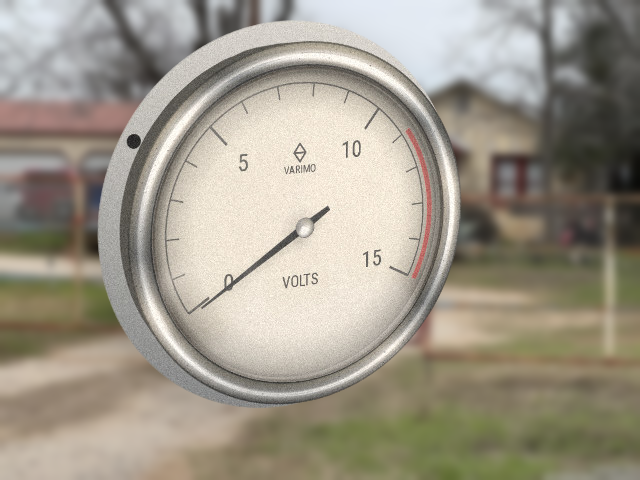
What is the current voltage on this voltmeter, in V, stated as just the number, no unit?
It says 0
